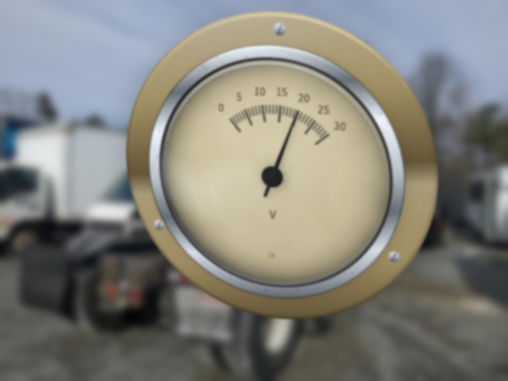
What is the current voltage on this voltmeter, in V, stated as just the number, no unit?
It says 20
